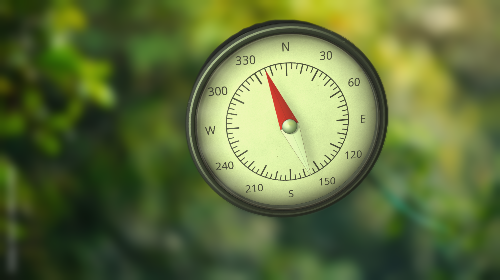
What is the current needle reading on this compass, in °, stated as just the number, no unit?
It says 340
